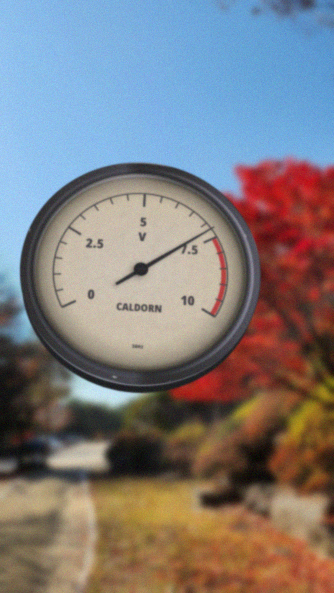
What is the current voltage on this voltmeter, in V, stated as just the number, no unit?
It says 7.25
